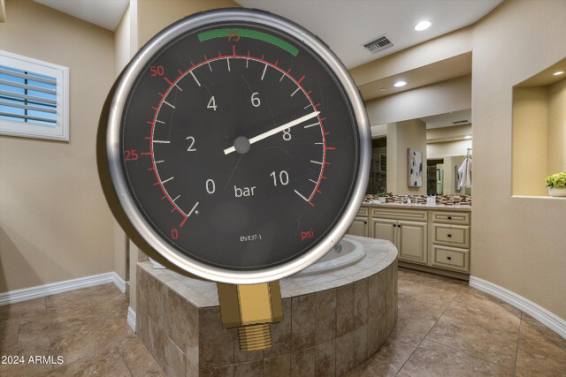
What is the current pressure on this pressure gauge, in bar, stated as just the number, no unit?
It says 7.75
